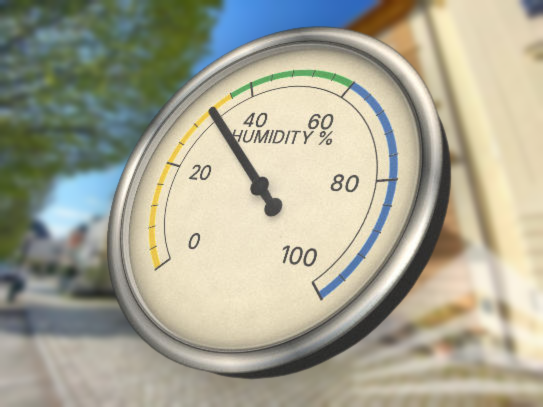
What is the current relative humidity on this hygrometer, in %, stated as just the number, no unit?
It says 32
